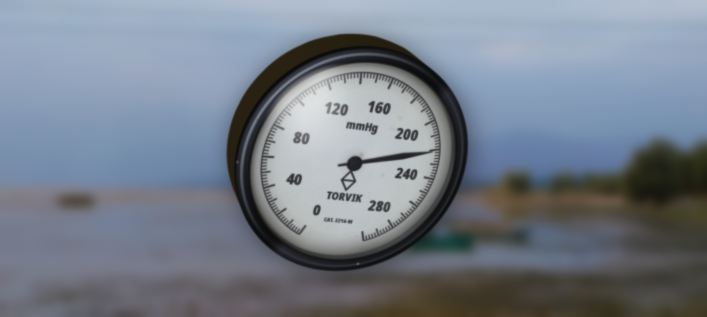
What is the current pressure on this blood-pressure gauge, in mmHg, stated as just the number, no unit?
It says 220
